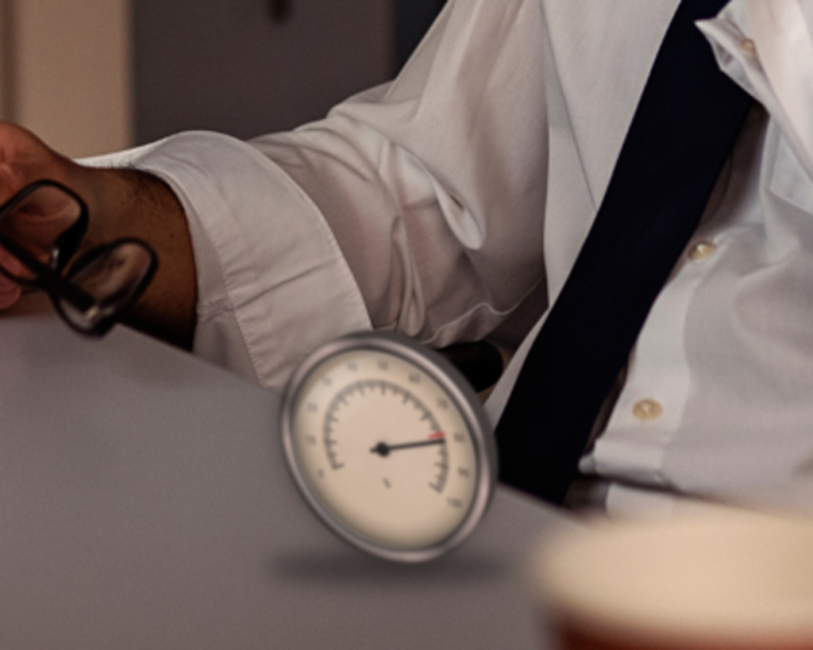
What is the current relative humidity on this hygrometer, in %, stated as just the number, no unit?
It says 80
